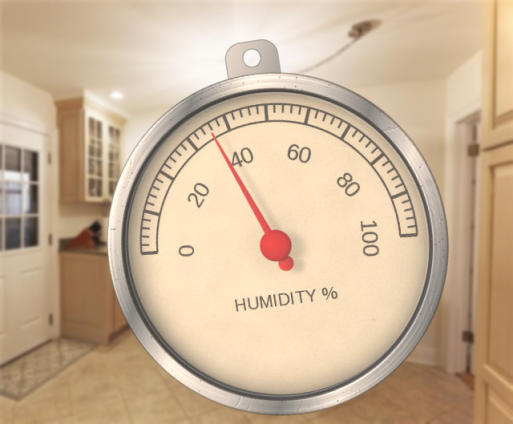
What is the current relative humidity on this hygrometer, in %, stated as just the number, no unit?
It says 36
